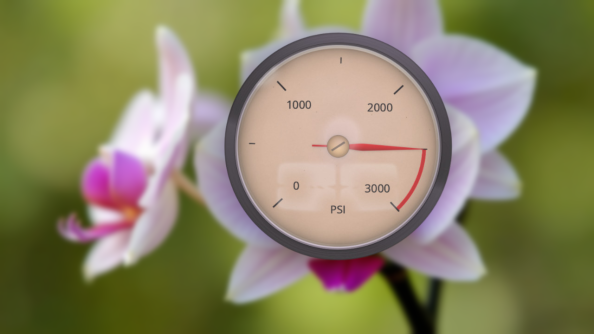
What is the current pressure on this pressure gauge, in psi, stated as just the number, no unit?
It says 2500
